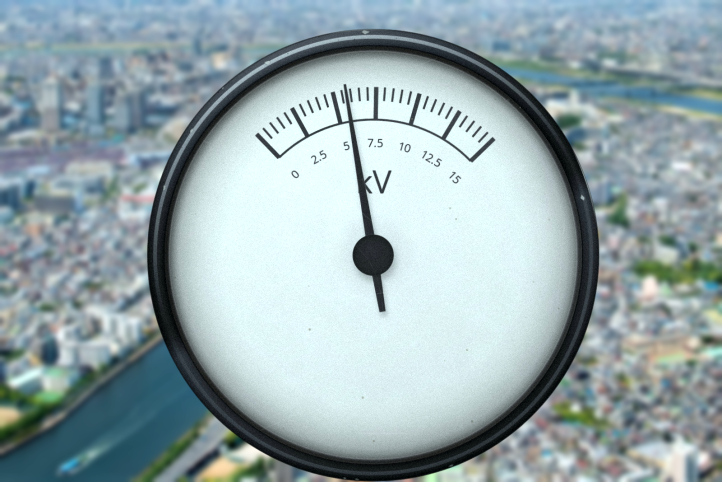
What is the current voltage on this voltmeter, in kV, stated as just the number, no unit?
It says 5.75
